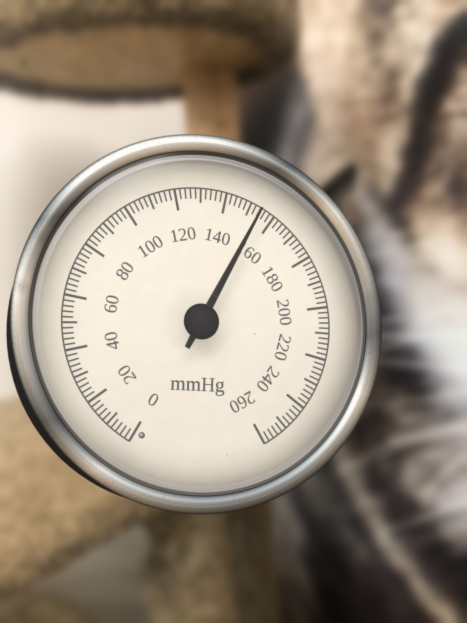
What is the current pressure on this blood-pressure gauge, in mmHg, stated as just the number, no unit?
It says 154
